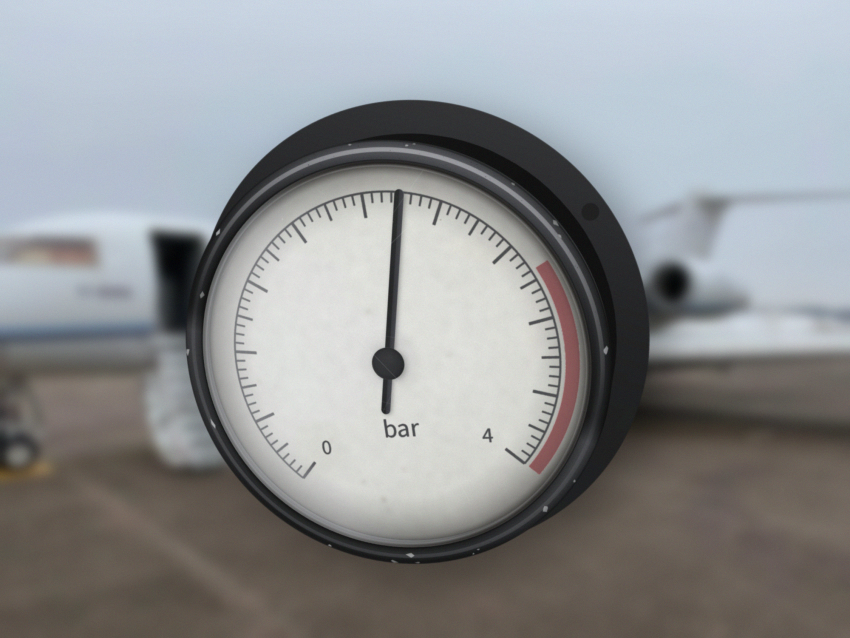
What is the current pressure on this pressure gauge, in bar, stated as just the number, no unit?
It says 2.2
